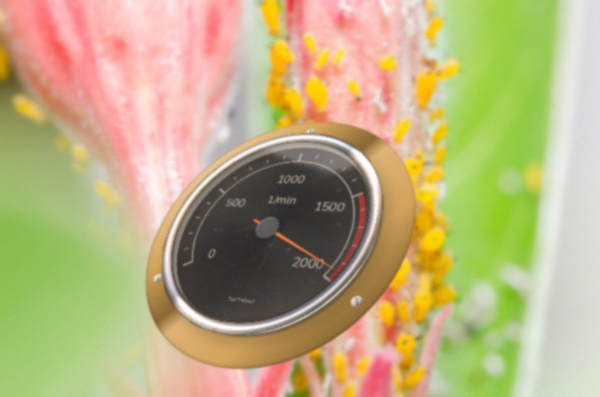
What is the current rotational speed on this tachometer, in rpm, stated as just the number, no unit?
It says 1950
